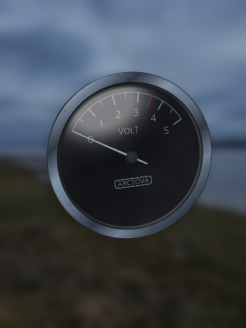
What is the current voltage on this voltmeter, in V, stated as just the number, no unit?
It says 0
